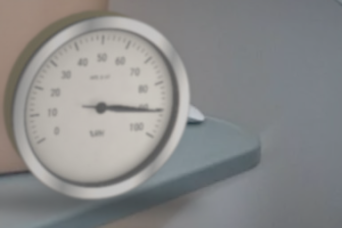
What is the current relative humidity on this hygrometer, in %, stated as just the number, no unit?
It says 90
